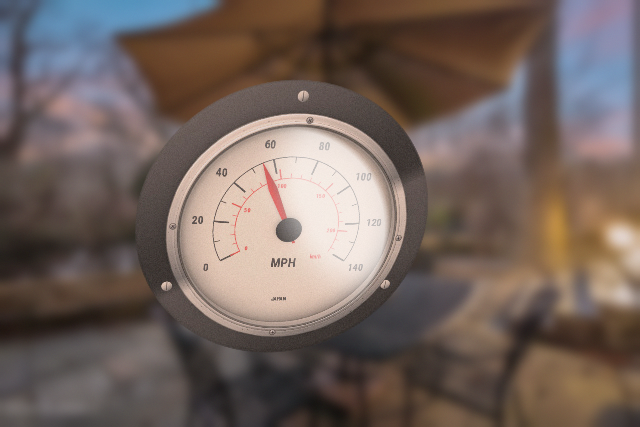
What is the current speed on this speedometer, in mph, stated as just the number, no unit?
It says 55
